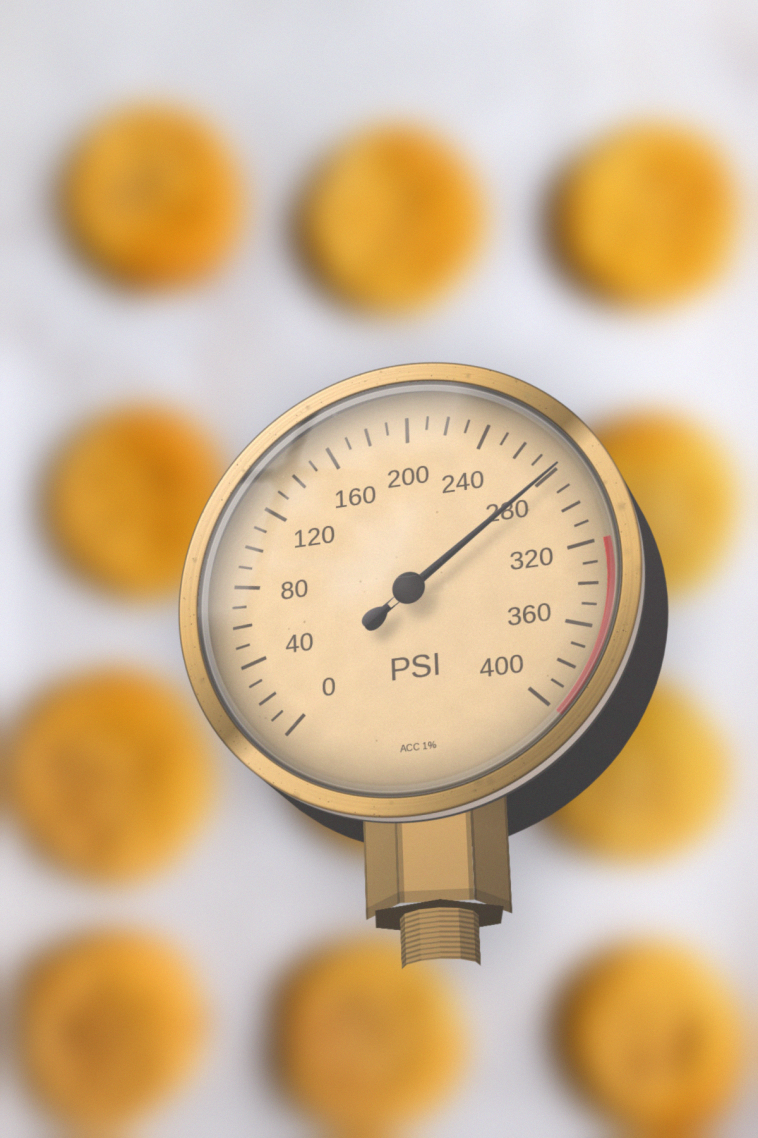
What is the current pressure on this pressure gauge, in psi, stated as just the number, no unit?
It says 280
